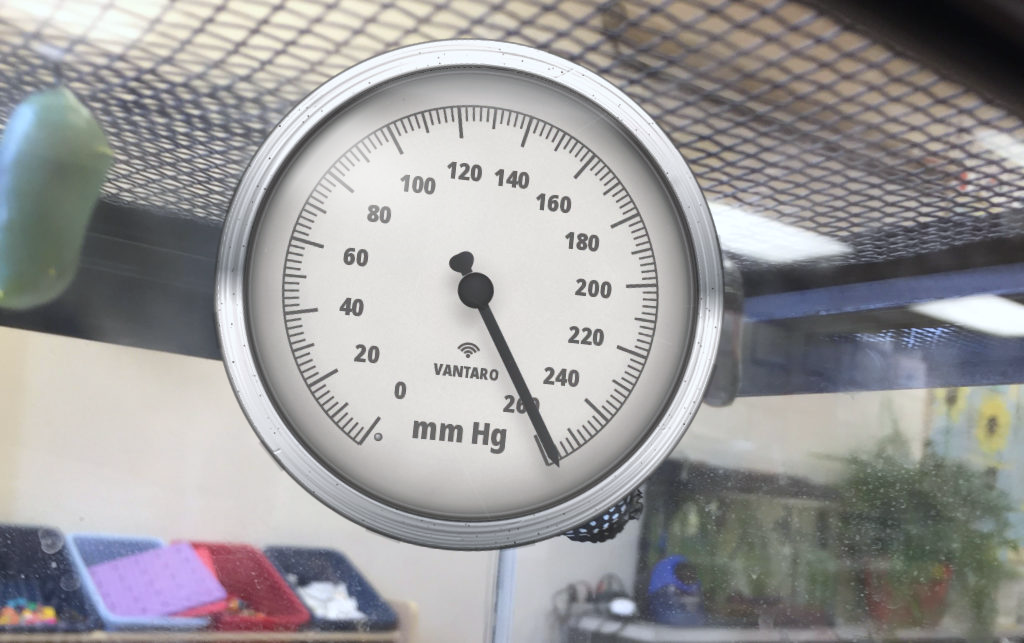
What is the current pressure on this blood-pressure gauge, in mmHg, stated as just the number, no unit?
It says 258
